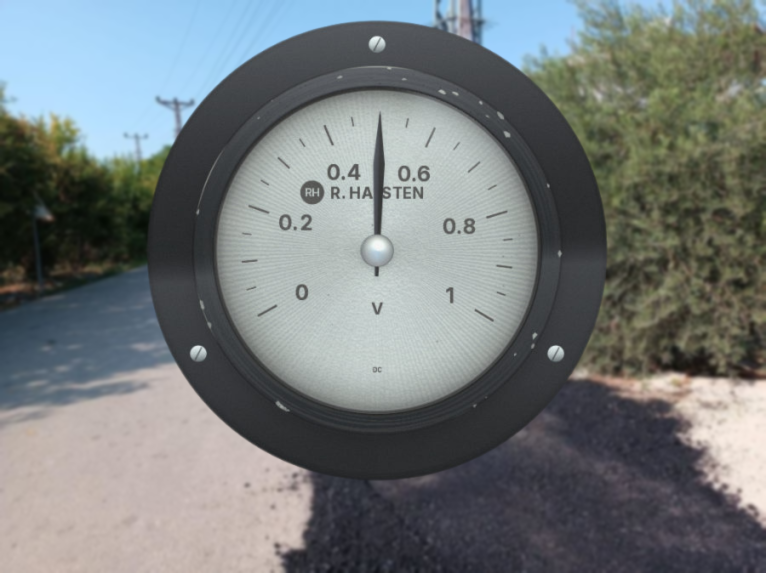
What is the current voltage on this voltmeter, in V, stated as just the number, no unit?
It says 0.5
